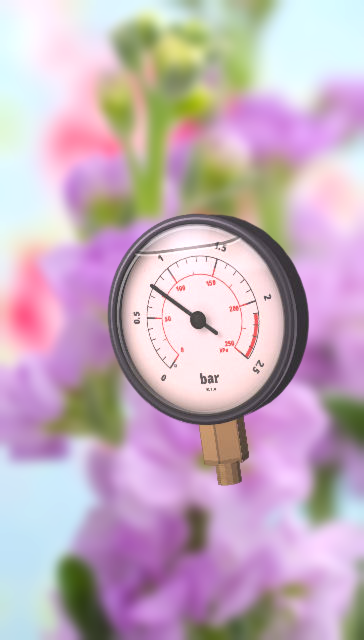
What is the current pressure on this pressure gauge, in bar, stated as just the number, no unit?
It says 0.8
